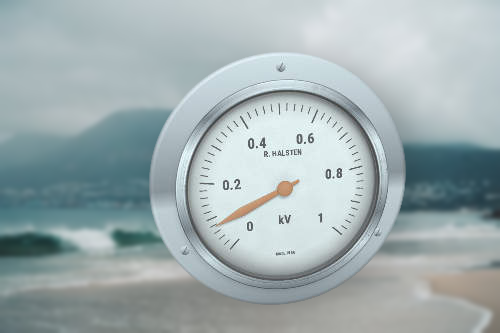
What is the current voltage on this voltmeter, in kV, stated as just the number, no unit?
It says 0.08
